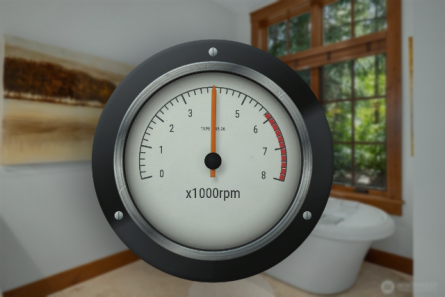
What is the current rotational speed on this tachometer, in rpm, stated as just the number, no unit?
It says 4000
